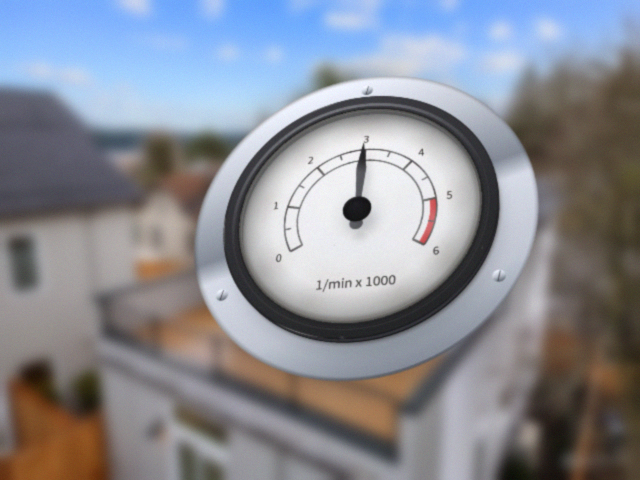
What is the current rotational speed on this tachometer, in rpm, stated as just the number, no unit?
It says 3000
